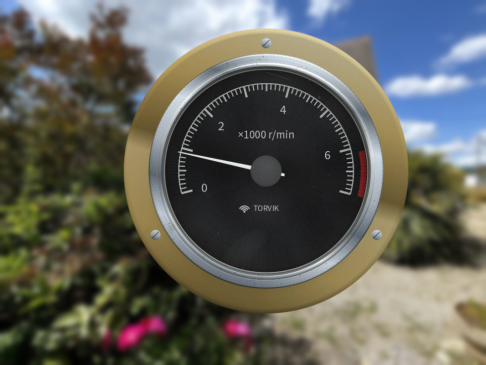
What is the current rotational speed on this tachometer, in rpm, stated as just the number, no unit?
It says 900
